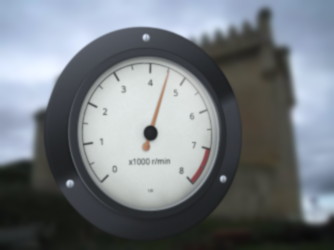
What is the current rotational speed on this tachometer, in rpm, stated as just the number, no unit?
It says 4500
